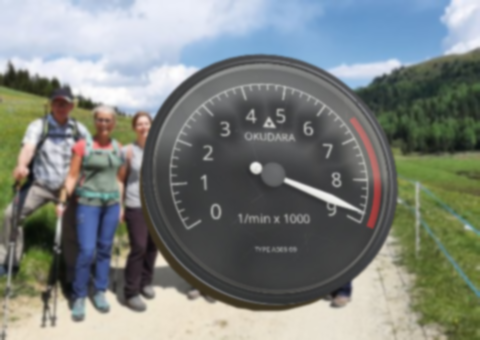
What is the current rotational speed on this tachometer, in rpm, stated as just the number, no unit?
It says 8800
